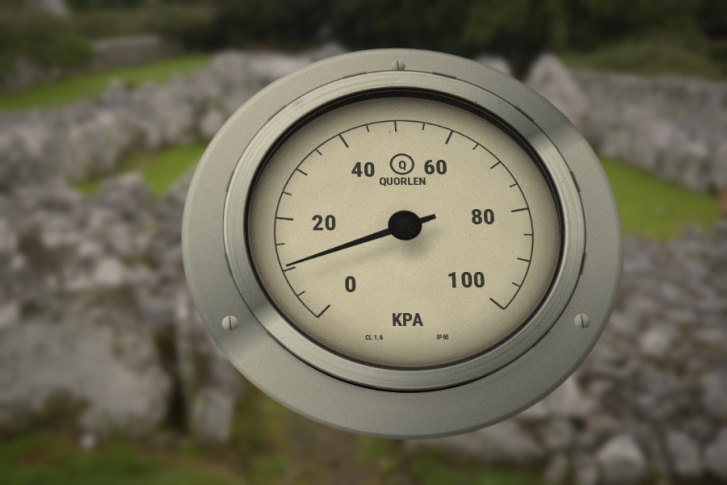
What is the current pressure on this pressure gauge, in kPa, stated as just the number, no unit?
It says 10
